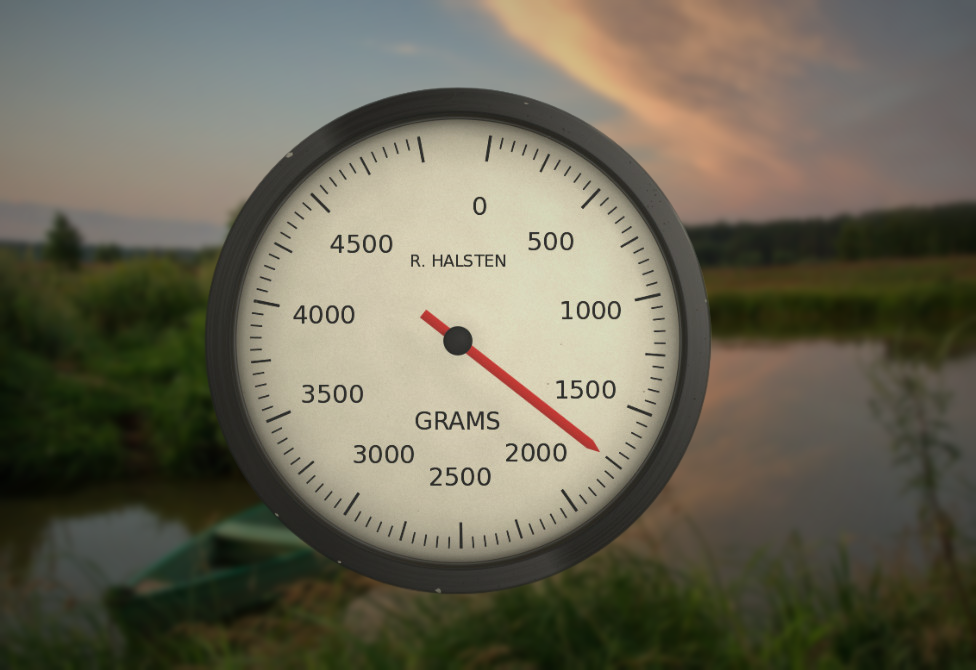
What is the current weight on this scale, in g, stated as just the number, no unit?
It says 1750
